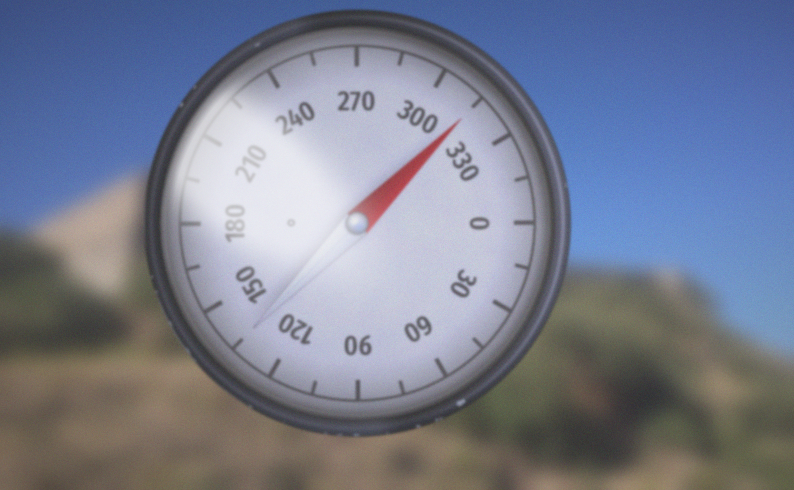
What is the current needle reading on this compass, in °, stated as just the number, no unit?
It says 315
